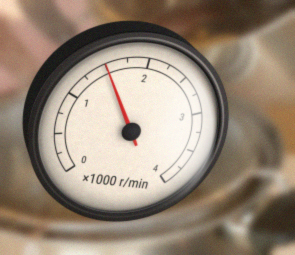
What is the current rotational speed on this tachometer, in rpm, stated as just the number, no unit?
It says 1500
